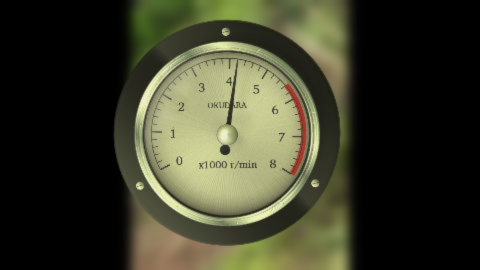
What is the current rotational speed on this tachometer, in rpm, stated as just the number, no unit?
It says 4200
